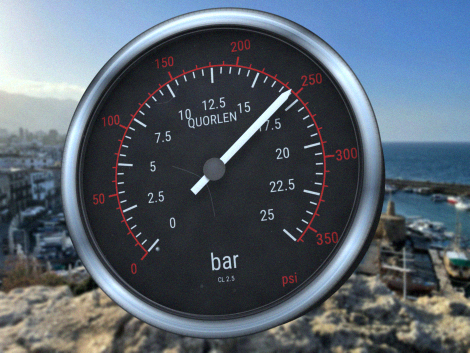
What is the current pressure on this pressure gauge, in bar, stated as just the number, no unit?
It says 17
